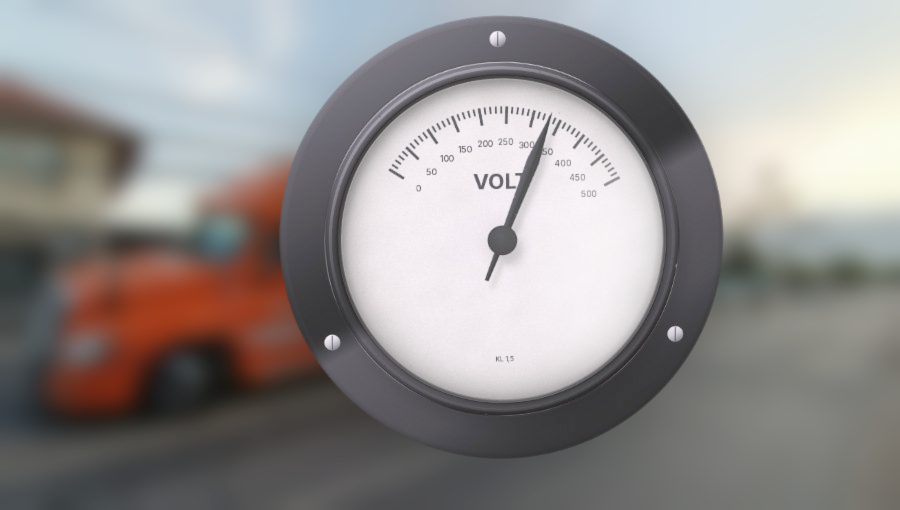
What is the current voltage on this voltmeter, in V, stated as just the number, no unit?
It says 330
